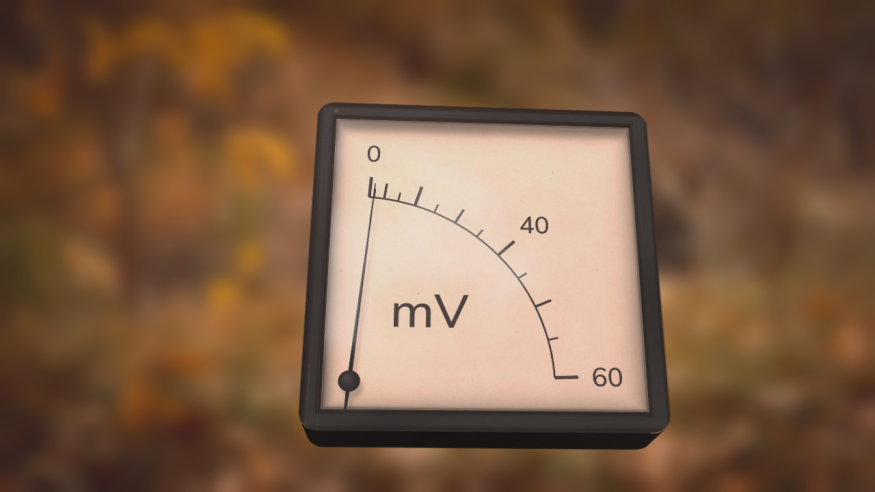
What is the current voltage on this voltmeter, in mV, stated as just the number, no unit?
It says 5
